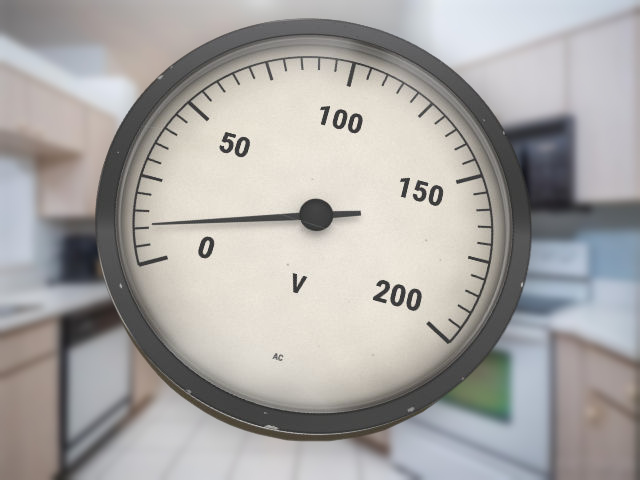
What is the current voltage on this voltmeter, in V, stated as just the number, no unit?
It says 10
